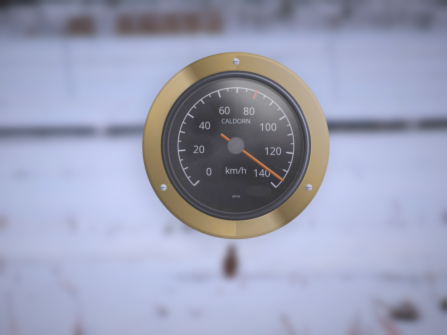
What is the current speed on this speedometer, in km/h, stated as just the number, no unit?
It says 135
